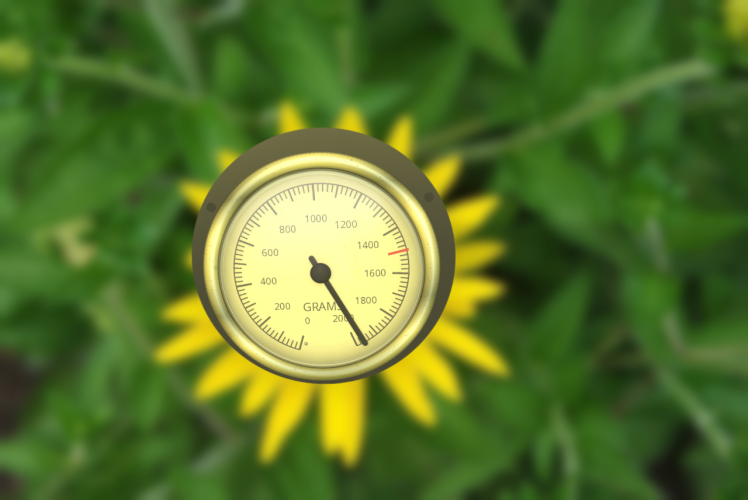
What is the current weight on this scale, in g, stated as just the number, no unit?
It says 1960
